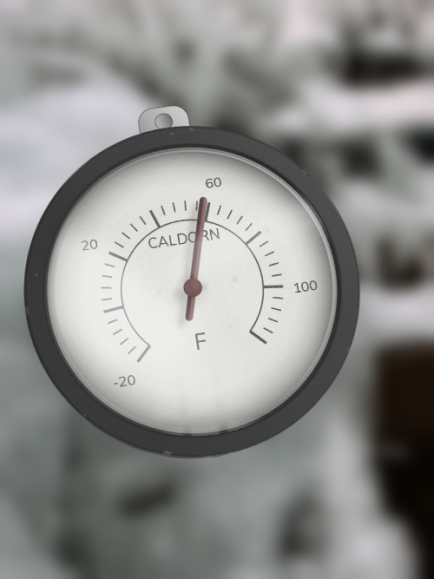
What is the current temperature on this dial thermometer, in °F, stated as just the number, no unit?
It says 58
